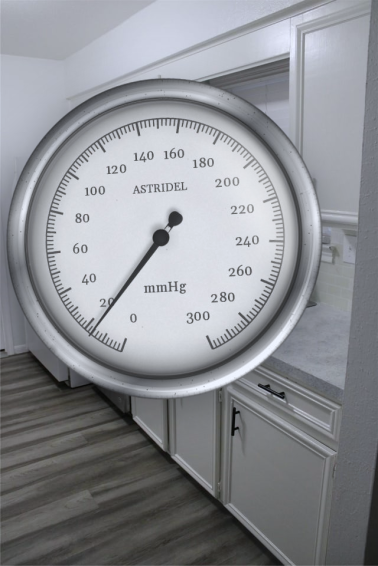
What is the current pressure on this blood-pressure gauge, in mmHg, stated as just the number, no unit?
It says 16
